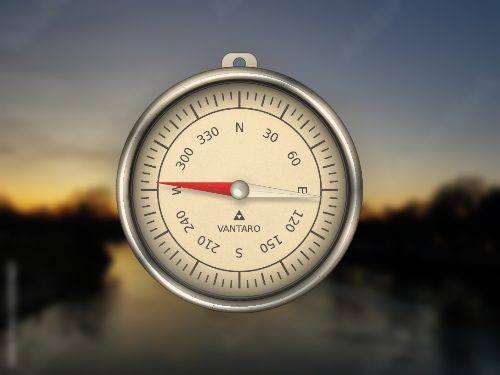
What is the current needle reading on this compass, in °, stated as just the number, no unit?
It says 275
